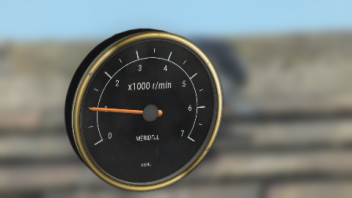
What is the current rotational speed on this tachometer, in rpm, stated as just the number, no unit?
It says 1000
